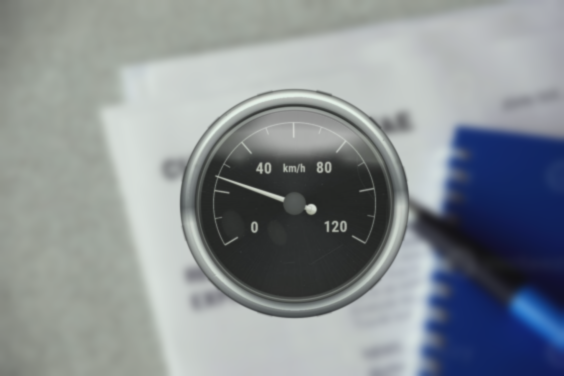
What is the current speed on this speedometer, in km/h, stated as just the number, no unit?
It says 25
